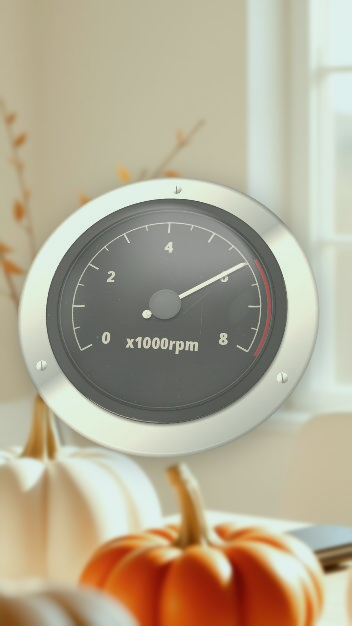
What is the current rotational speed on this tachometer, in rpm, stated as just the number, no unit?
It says 6000
